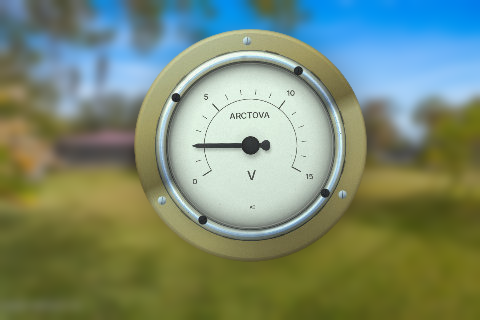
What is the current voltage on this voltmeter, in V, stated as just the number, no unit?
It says 2
